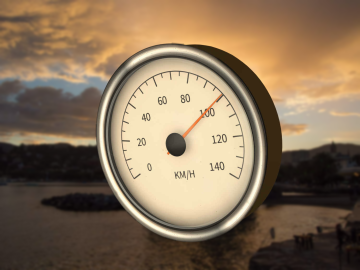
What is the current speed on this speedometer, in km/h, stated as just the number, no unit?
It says 100
